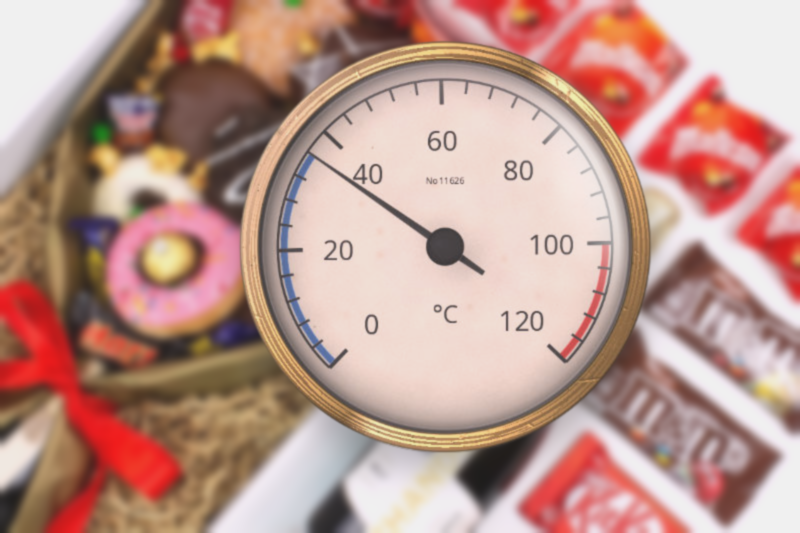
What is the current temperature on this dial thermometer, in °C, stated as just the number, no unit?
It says 36
